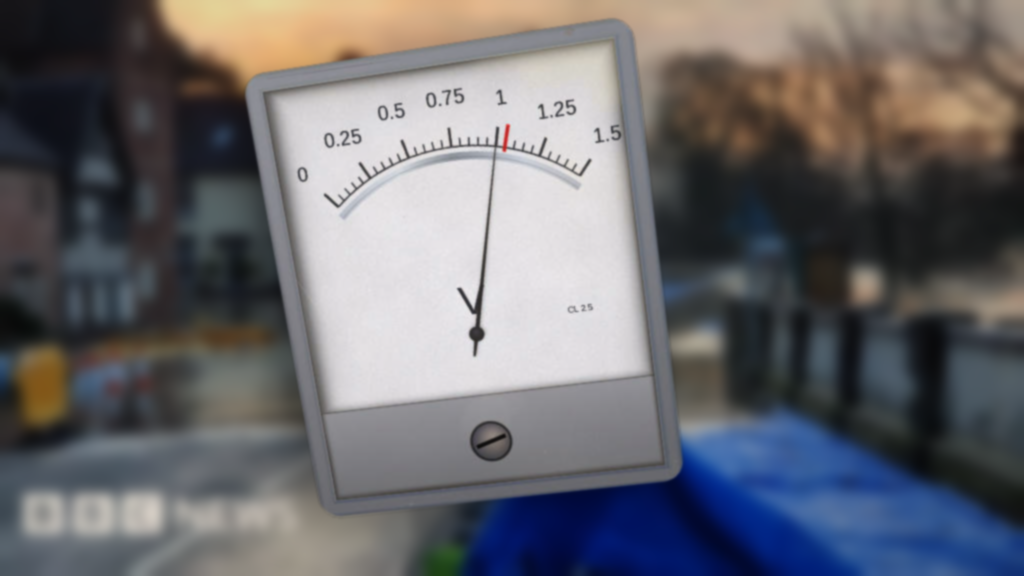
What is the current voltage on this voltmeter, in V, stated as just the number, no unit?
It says 1
